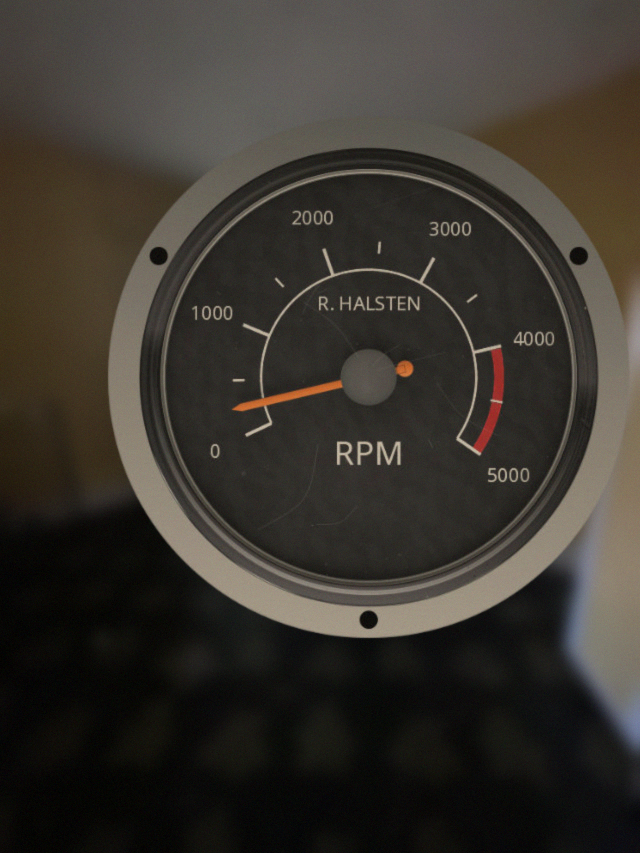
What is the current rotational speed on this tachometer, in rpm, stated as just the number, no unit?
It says 250
